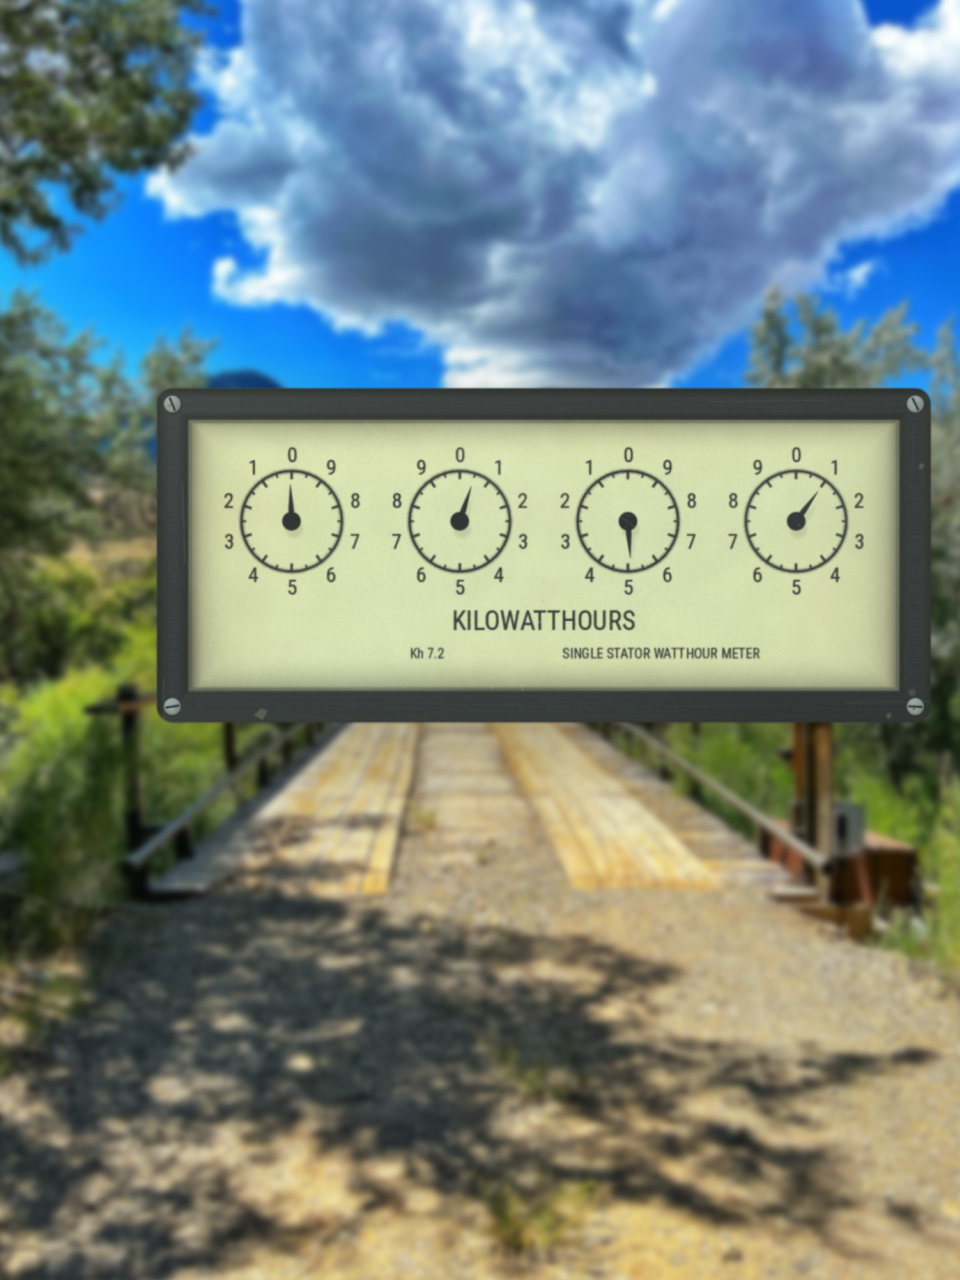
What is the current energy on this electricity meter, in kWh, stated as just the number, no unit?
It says 51
